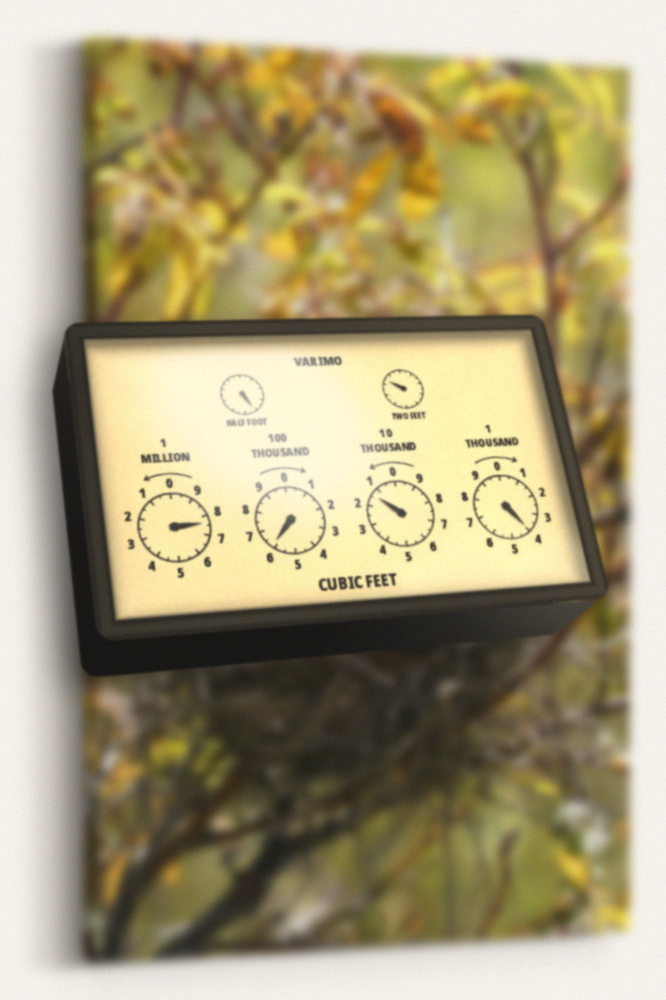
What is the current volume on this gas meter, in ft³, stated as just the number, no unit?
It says 761400
